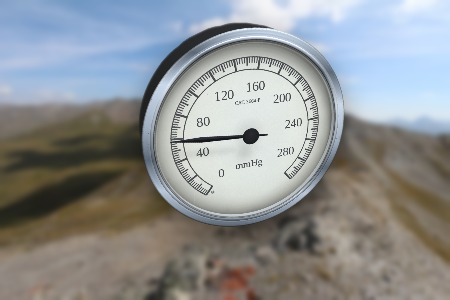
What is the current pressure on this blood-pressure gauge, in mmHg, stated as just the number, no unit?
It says 60
